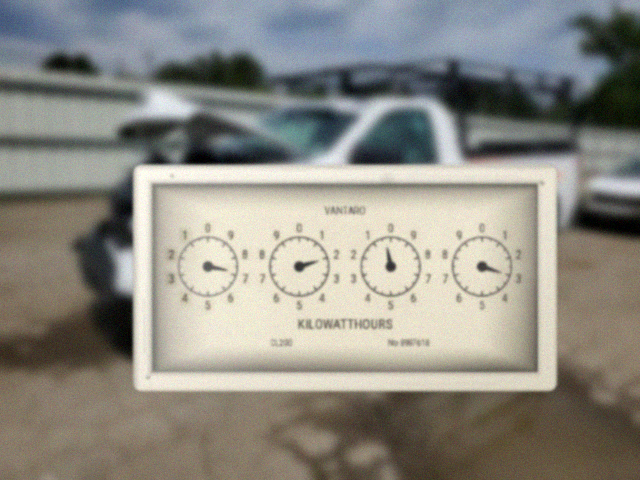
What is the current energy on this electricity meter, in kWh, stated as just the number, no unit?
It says 7203
